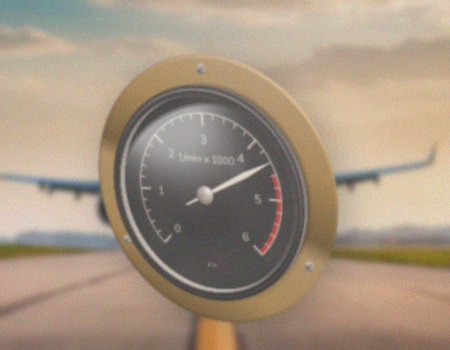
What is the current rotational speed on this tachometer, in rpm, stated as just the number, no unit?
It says 4400
